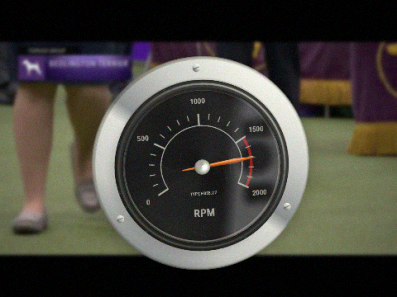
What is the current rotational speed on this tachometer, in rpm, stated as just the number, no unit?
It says 1700
